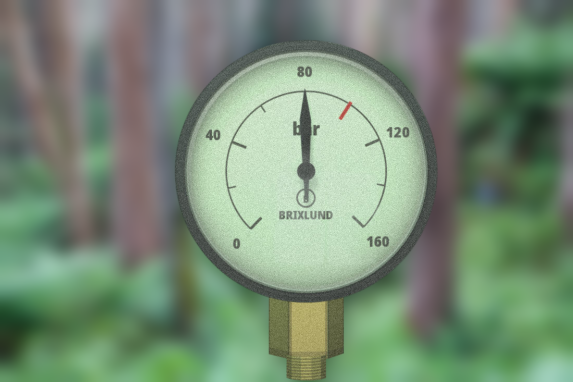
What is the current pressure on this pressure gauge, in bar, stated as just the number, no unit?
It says 80
